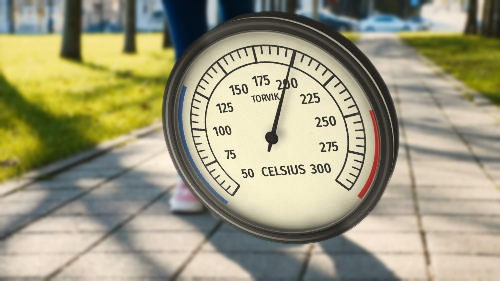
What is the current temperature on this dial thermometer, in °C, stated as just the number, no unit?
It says 200
